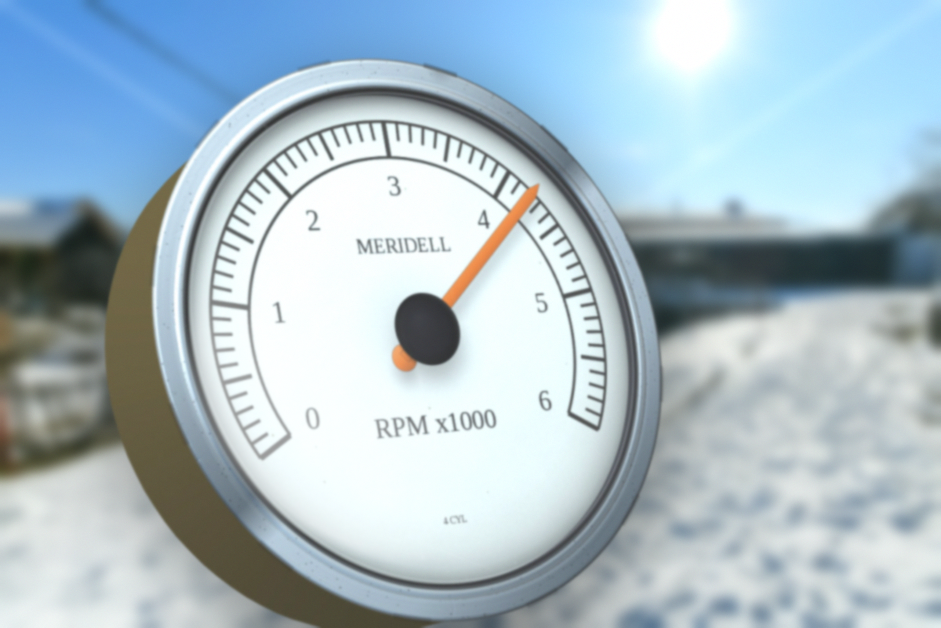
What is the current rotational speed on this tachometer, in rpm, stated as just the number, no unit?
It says 4200
